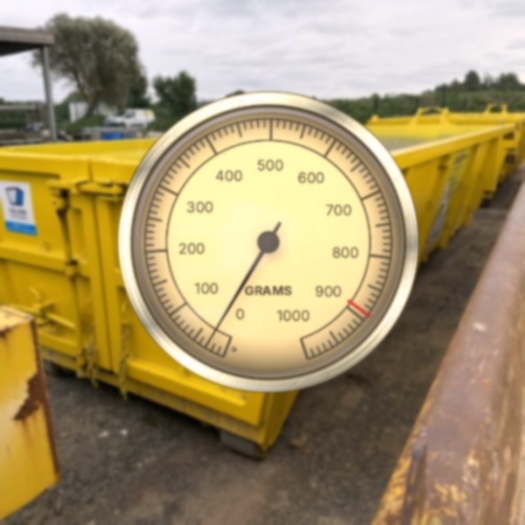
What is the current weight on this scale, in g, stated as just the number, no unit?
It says 30
